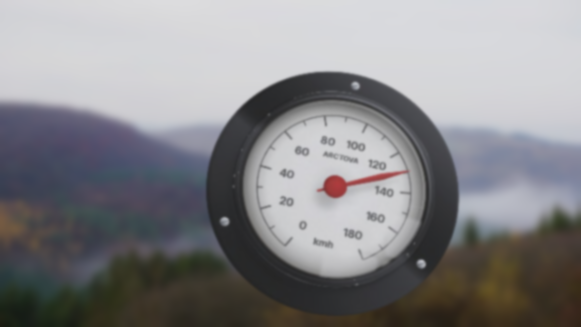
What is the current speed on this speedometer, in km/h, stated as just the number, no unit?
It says 130
